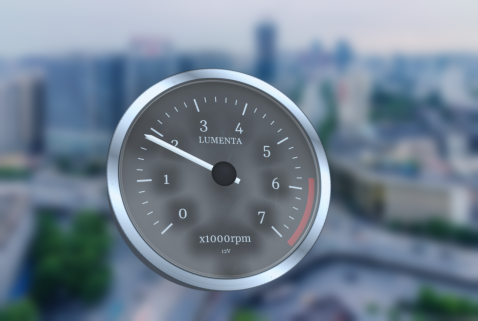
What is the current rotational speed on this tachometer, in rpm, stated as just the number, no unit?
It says 1800
